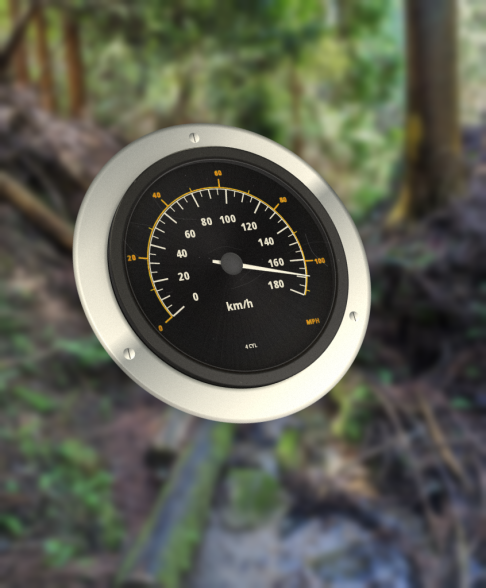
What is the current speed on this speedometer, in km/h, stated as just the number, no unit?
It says 170
